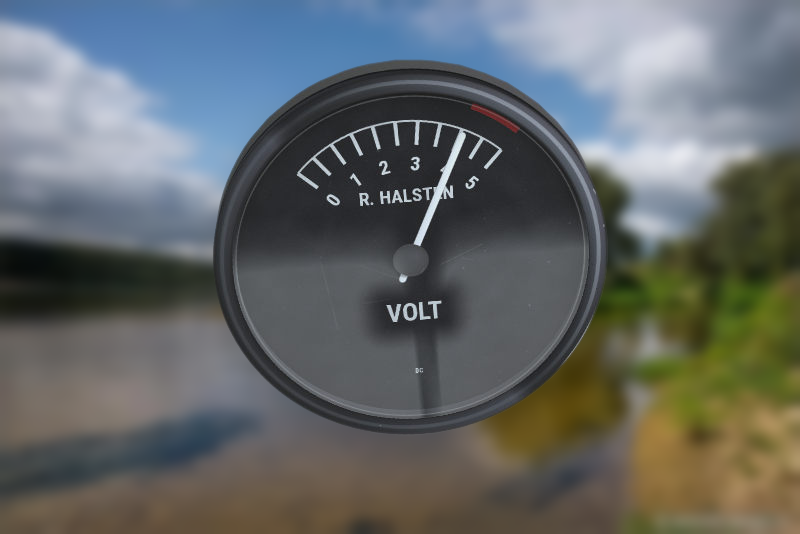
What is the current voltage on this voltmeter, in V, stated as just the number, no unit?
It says 4
